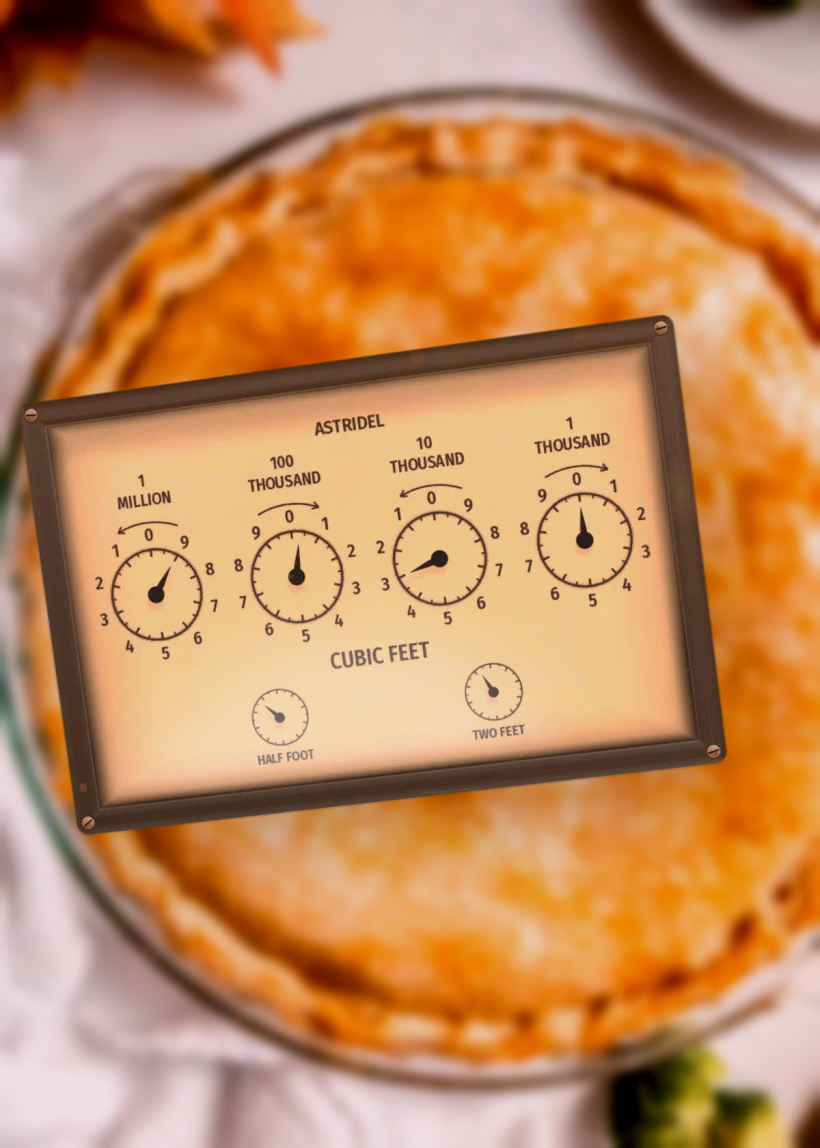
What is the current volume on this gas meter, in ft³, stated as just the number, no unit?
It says 903000
